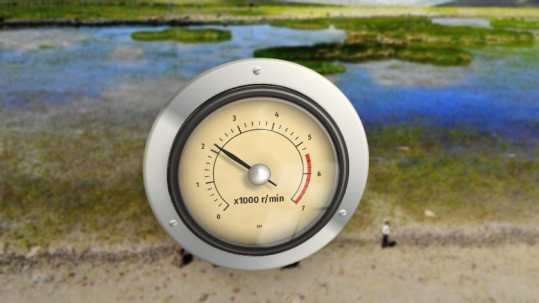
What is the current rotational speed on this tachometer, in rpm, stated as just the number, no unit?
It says 2200
